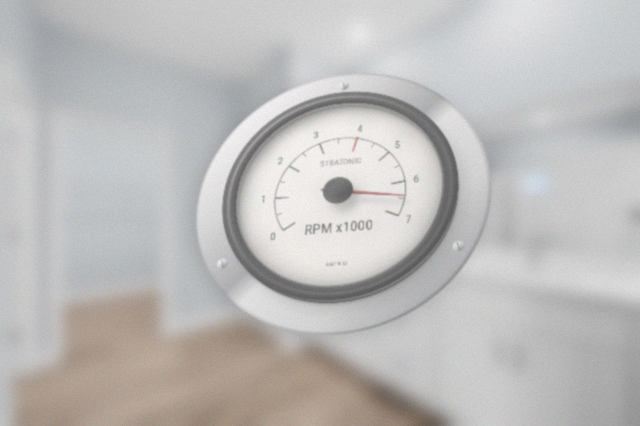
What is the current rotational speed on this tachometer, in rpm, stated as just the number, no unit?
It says 6500
